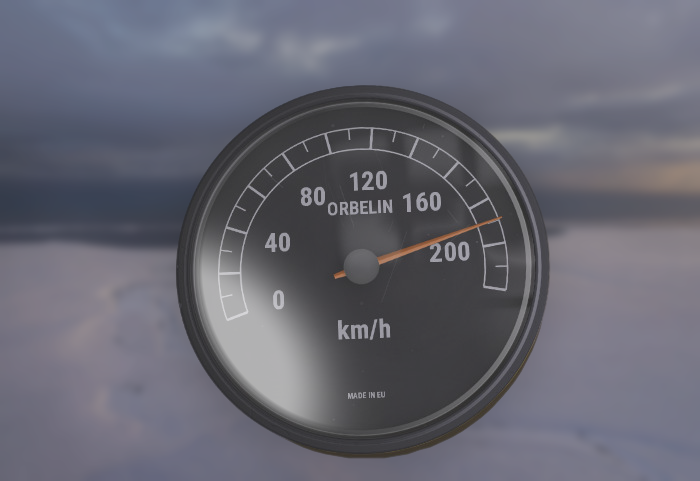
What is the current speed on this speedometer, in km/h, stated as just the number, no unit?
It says 190
